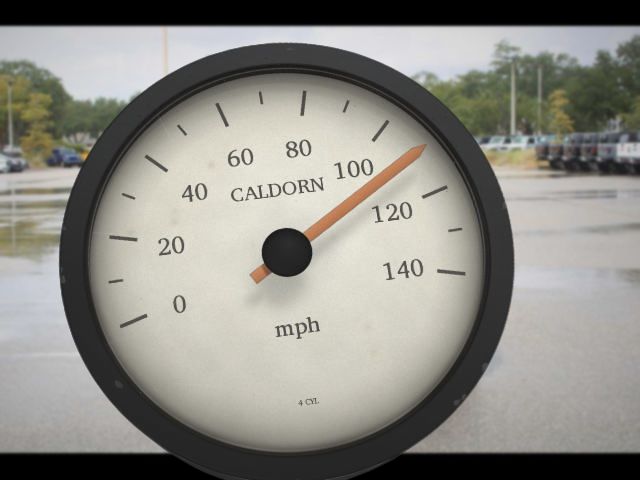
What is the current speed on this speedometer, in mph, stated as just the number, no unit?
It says 110
